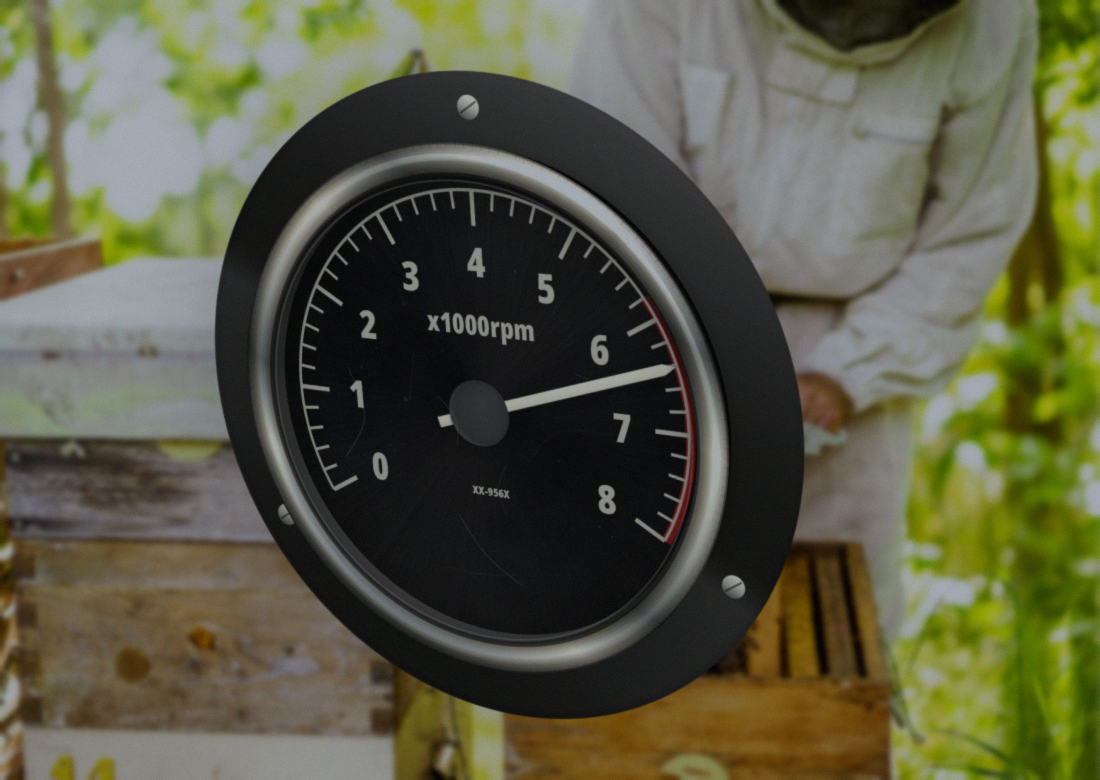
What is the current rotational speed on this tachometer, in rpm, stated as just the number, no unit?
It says 6400
